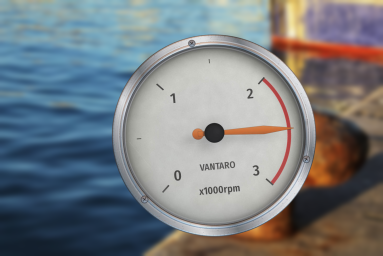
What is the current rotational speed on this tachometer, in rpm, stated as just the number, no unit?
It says 2500
